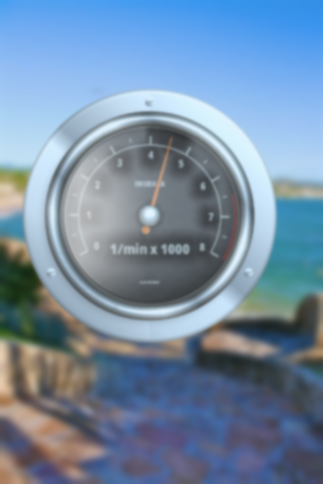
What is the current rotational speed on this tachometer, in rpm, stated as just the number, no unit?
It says 4500
